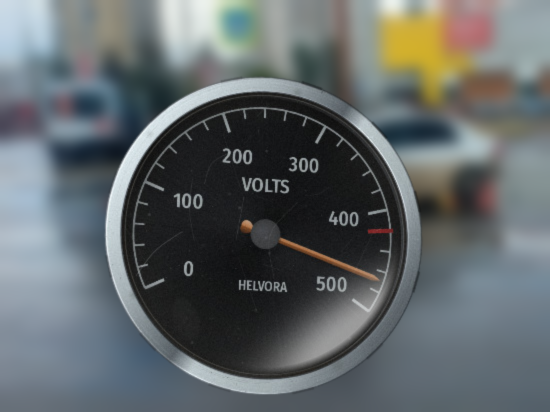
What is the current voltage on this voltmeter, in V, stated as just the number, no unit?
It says 470
